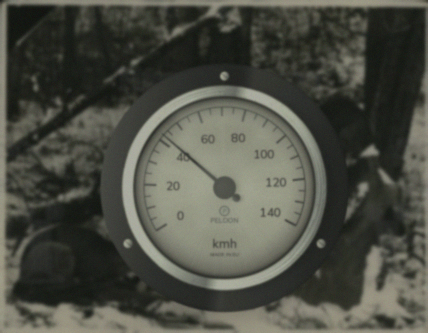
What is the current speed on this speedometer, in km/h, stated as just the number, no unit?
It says 42.5
